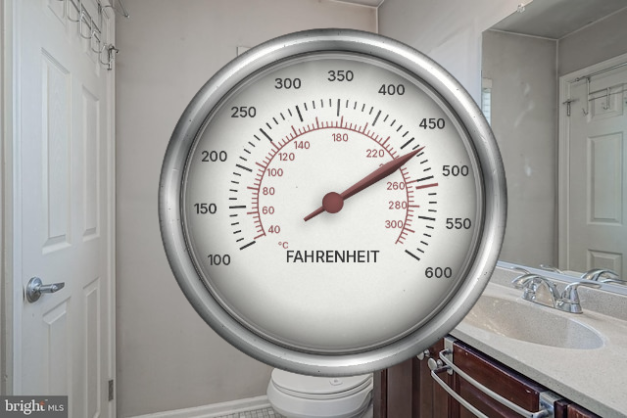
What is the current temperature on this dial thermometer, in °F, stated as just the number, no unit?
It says 465
